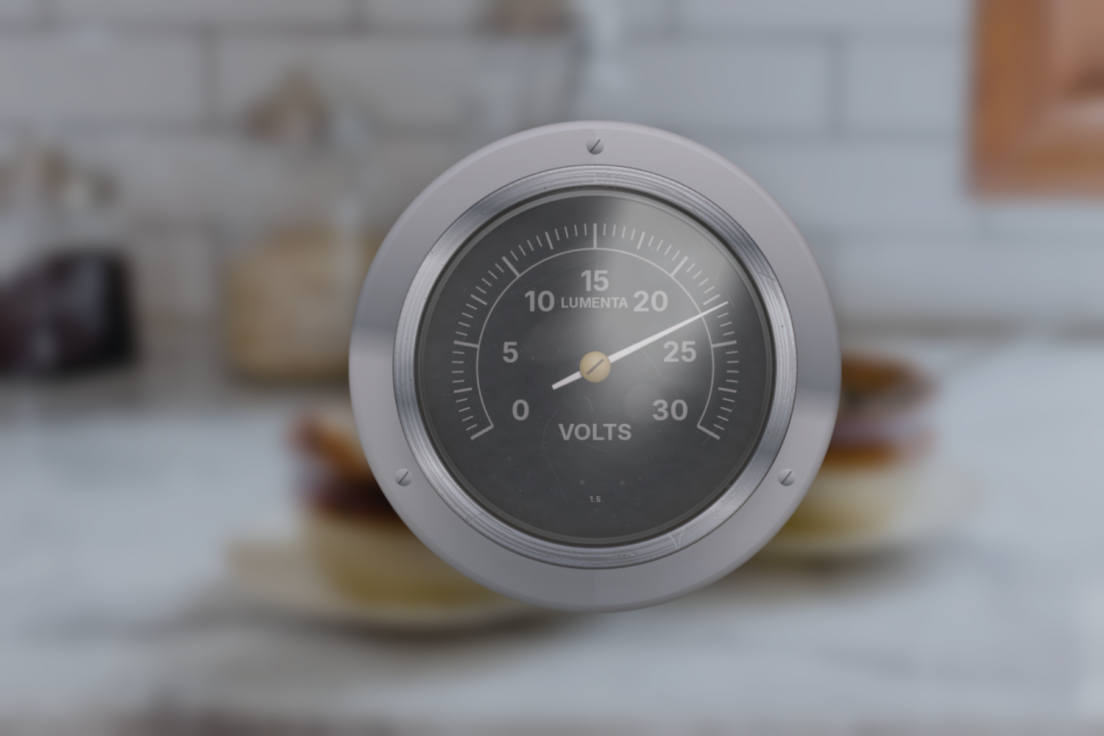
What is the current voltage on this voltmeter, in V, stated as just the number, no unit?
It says 23
